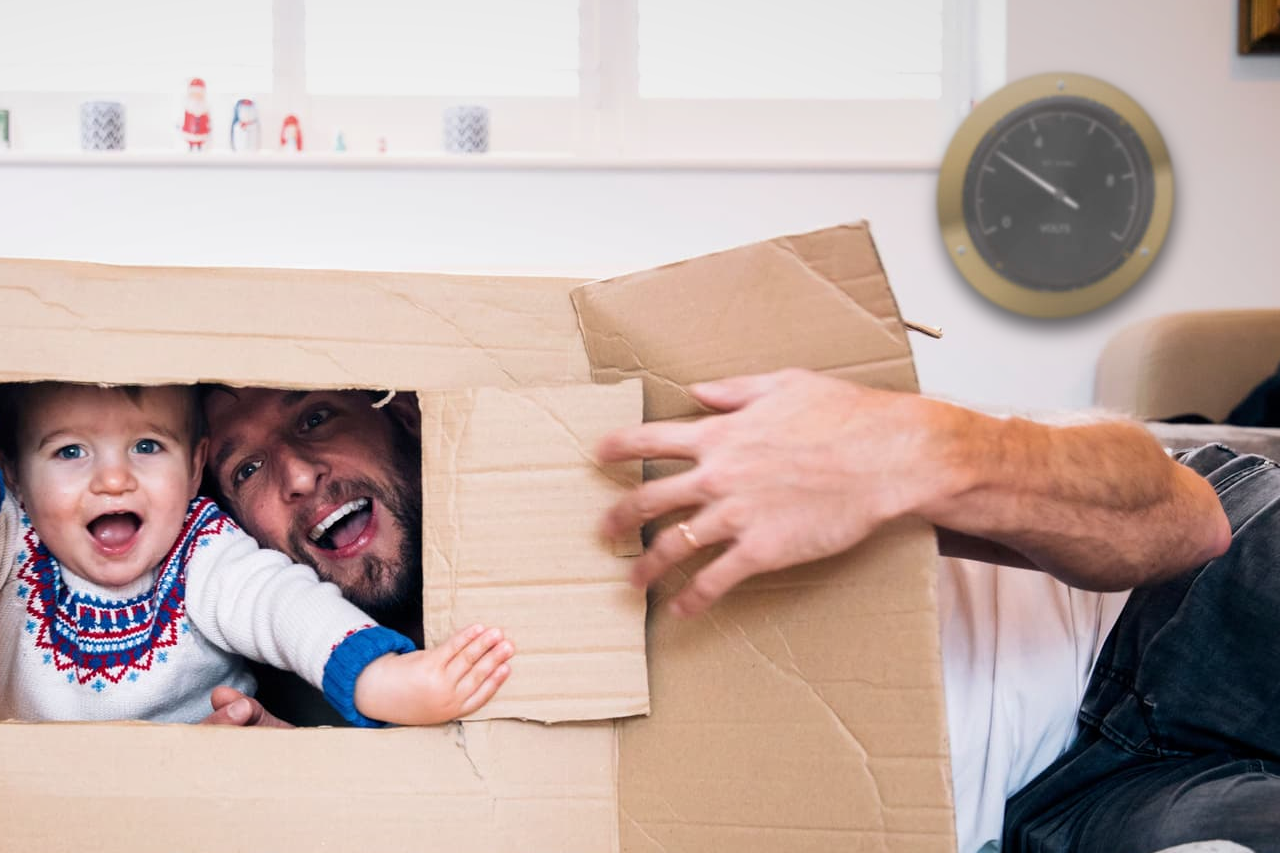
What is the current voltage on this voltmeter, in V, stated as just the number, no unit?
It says 2.5
